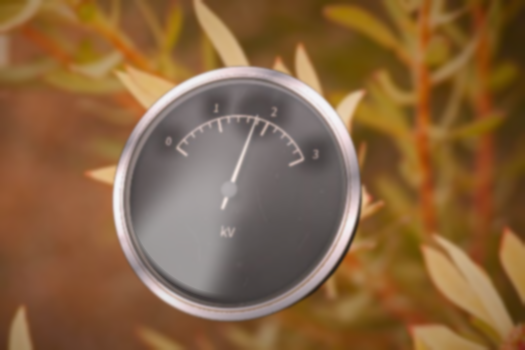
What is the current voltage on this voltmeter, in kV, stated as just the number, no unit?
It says 1.8
